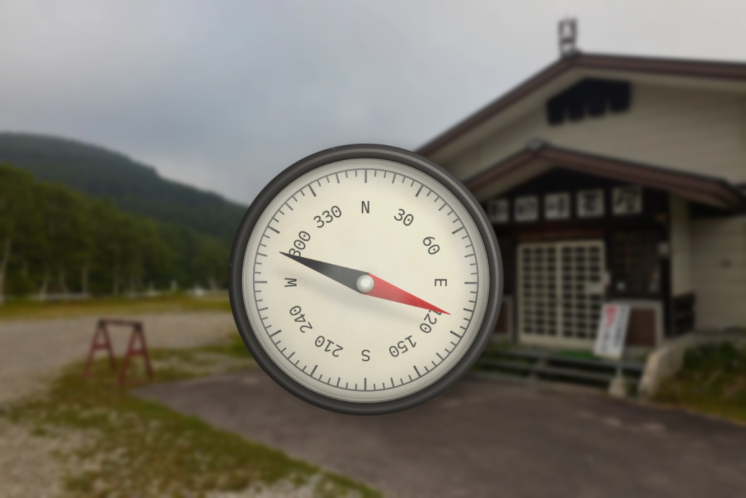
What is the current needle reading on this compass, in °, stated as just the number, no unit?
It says 110
